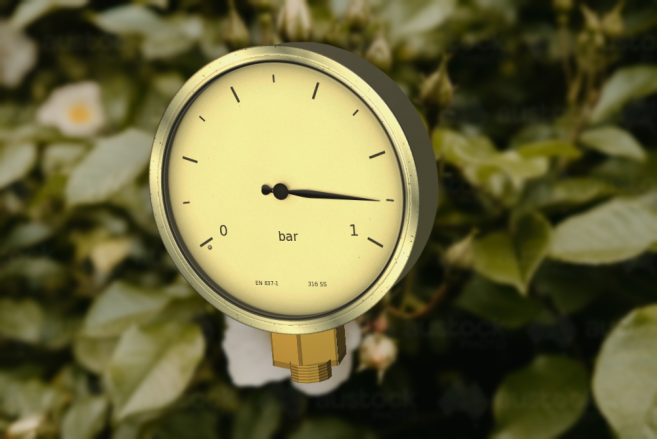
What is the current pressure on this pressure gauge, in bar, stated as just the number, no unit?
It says 0.9
